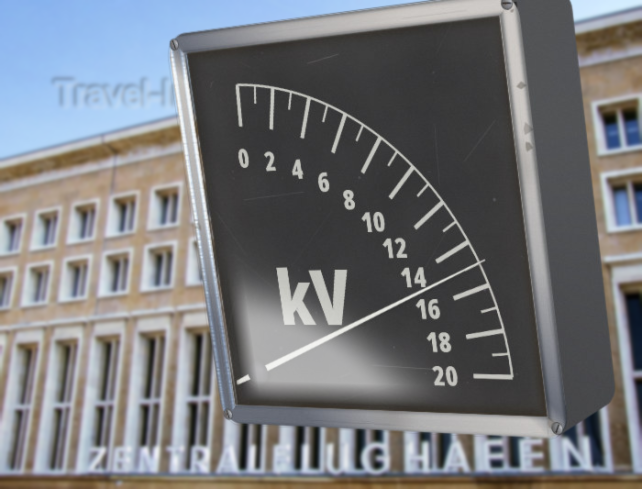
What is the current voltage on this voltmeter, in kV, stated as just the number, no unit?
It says 15
